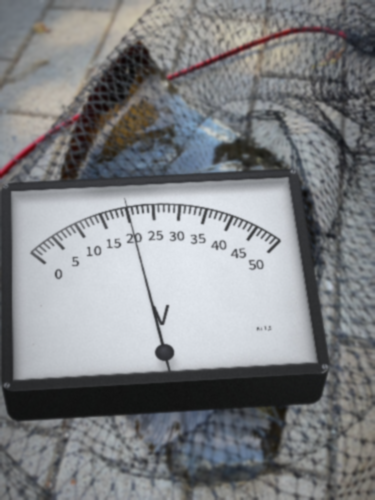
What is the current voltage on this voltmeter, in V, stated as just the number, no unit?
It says 20
